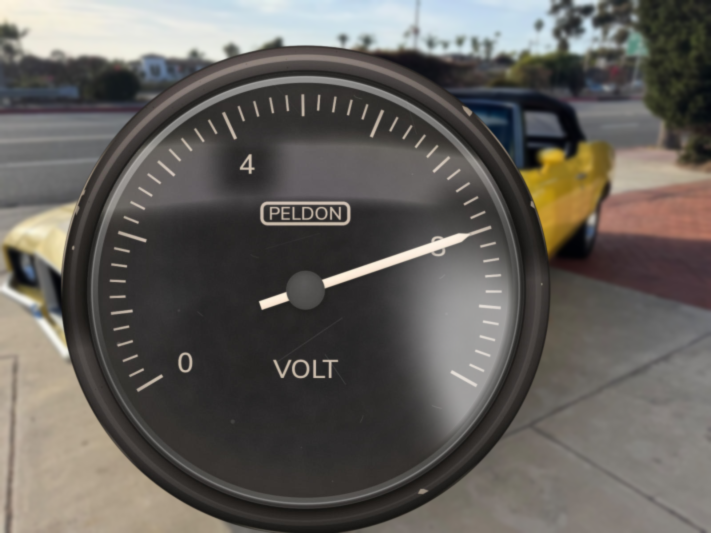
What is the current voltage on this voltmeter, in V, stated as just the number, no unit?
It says 8
